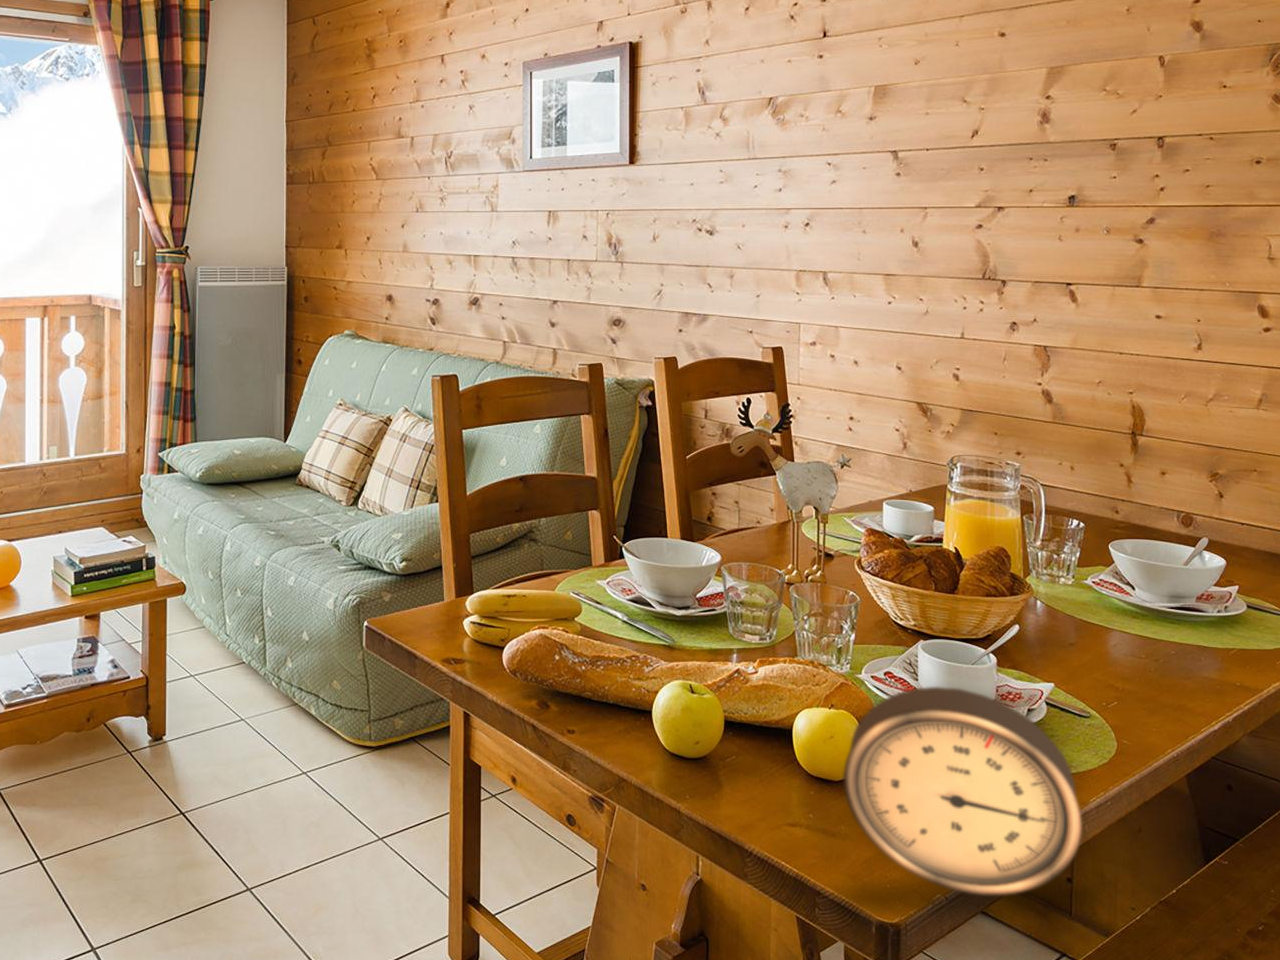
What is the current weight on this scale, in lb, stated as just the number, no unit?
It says 160
